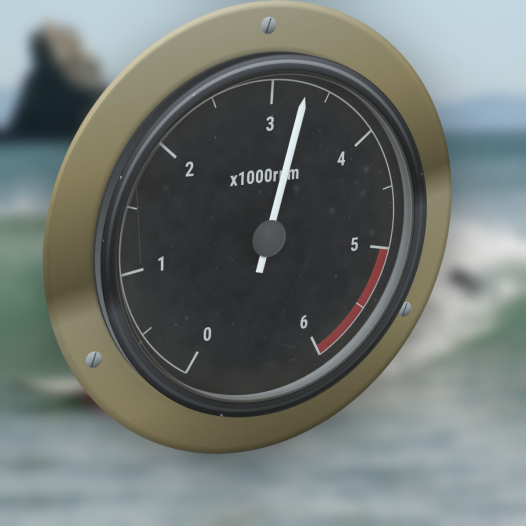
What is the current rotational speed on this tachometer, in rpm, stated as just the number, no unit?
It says 3250
